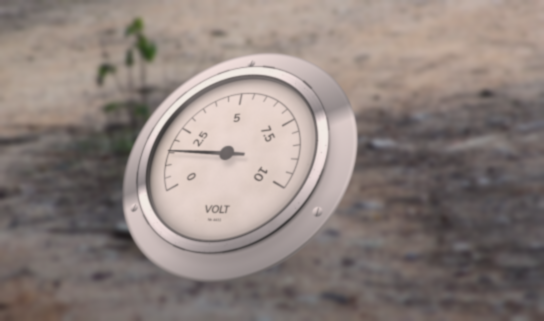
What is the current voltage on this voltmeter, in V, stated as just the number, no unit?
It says 1.5
